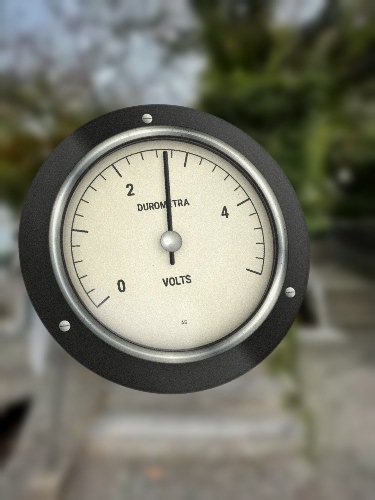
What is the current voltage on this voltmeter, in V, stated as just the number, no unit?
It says 2.7
